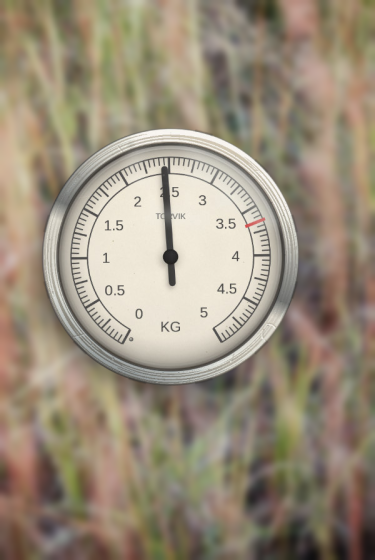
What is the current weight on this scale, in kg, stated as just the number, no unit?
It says 2.45
